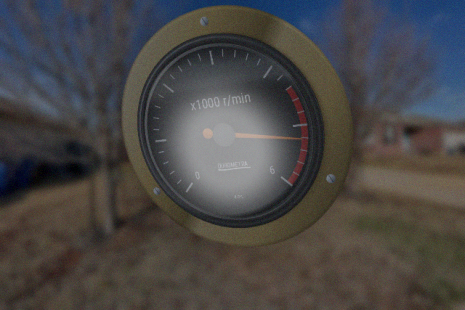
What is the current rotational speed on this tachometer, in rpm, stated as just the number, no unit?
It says 5200
